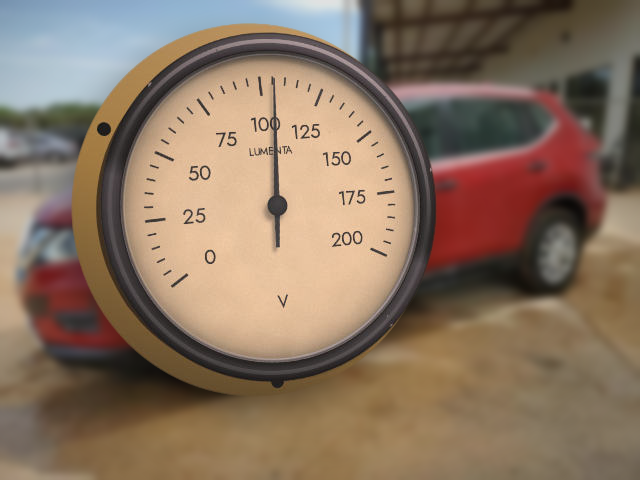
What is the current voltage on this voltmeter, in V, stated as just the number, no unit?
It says 105
